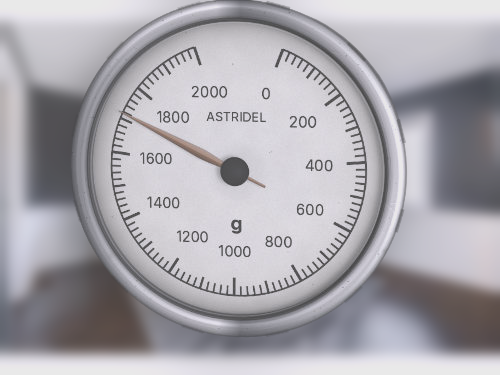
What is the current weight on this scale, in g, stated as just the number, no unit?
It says 1720
